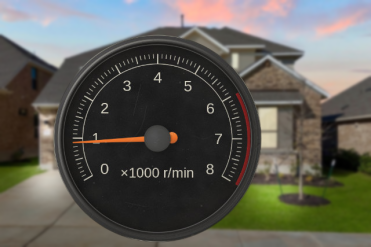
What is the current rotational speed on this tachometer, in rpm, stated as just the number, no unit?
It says 900
